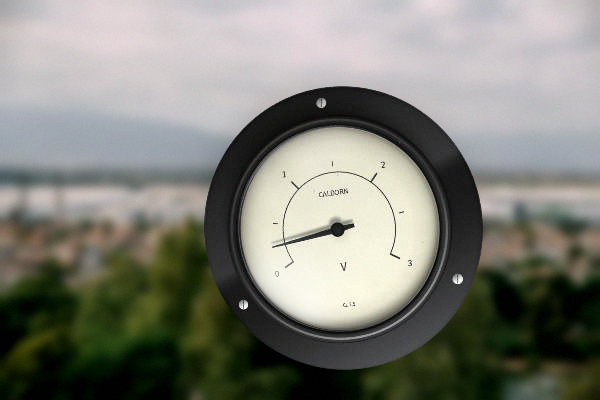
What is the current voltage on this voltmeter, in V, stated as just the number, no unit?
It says 0.25
